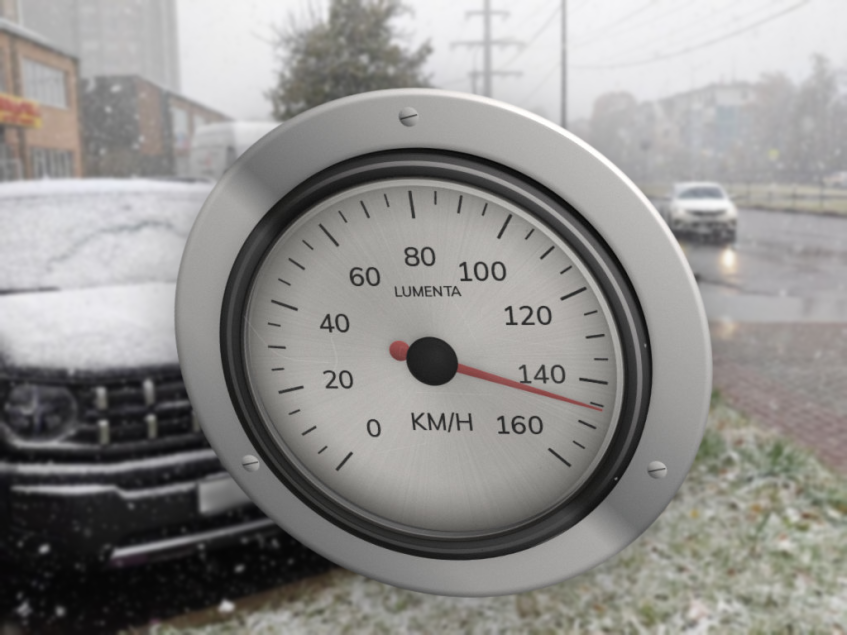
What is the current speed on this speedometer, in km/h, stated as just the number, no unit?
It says 145
